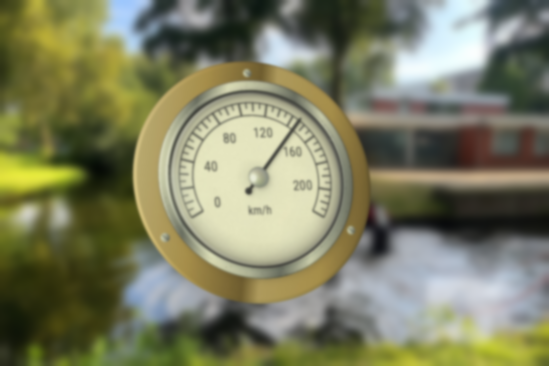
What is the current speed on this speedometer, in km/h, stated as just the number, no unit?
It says 145
